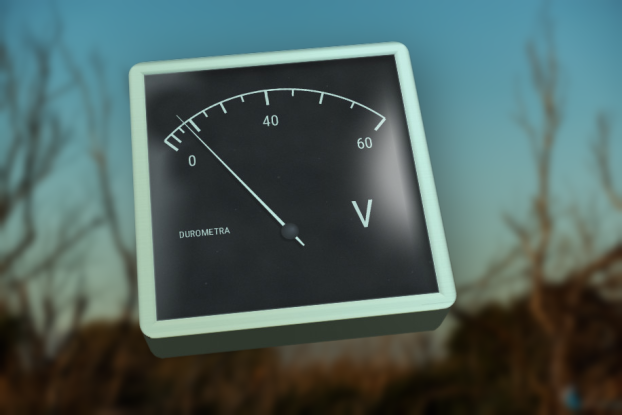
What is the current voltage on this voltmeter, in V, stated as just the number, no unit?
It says 17.5
